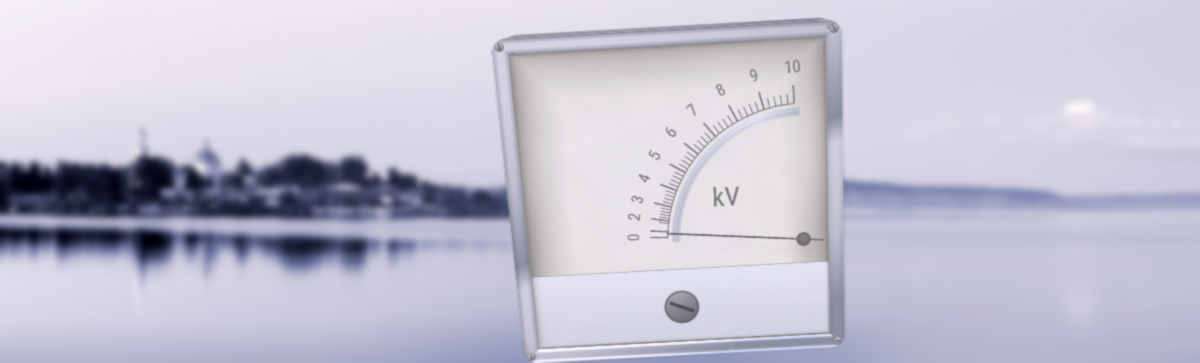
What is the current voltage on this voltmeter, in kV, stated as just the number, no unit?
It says 1
